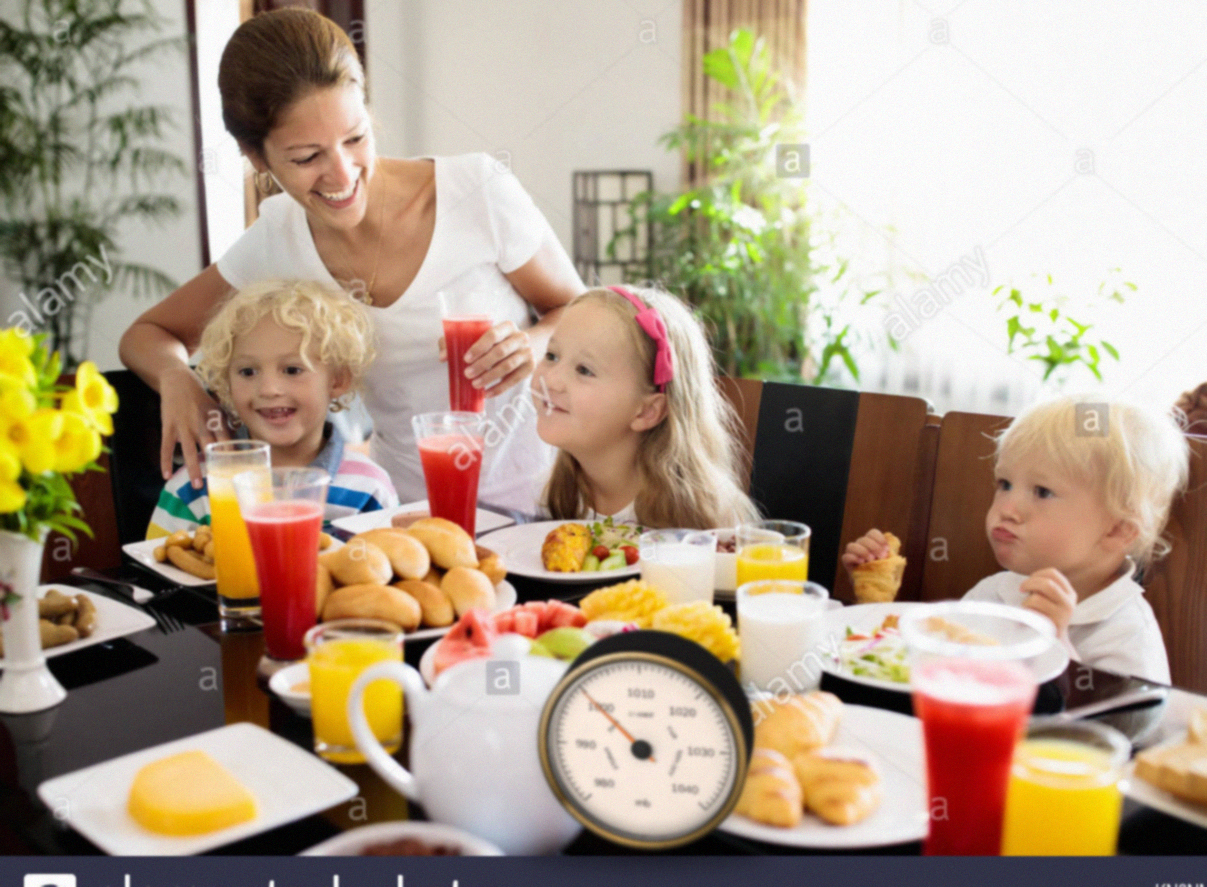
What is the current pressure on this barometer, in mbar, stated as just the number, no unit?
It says 1000
